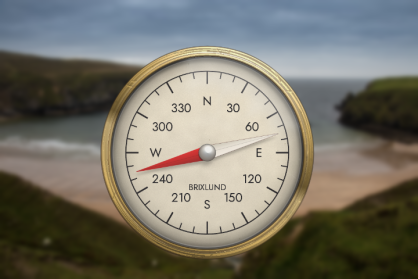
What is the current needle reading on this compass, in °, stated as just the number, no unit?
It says 255
